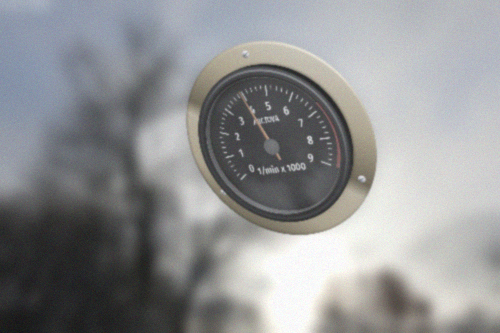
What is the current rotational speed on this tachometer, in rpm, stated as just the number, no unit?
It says 4000
